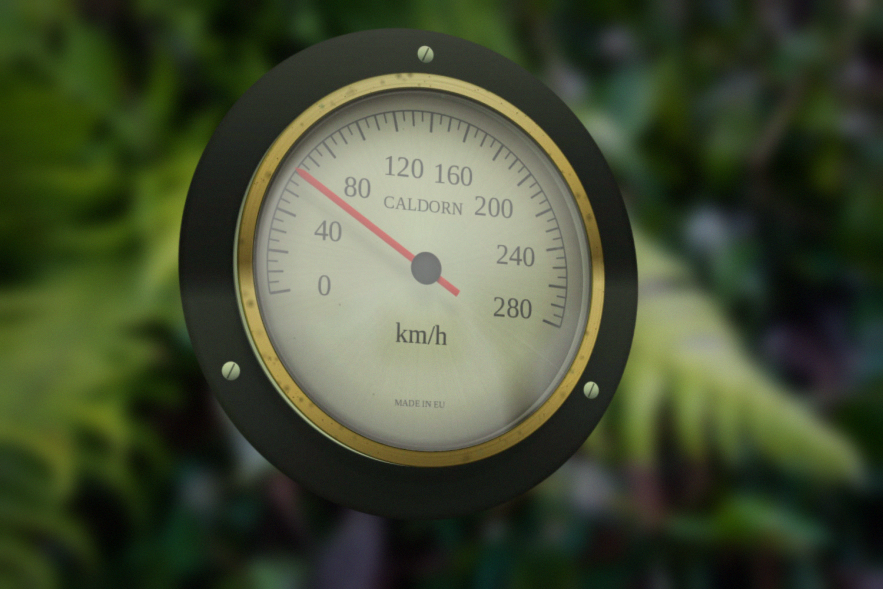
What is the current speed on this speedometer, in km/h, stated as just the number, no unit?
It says 60
